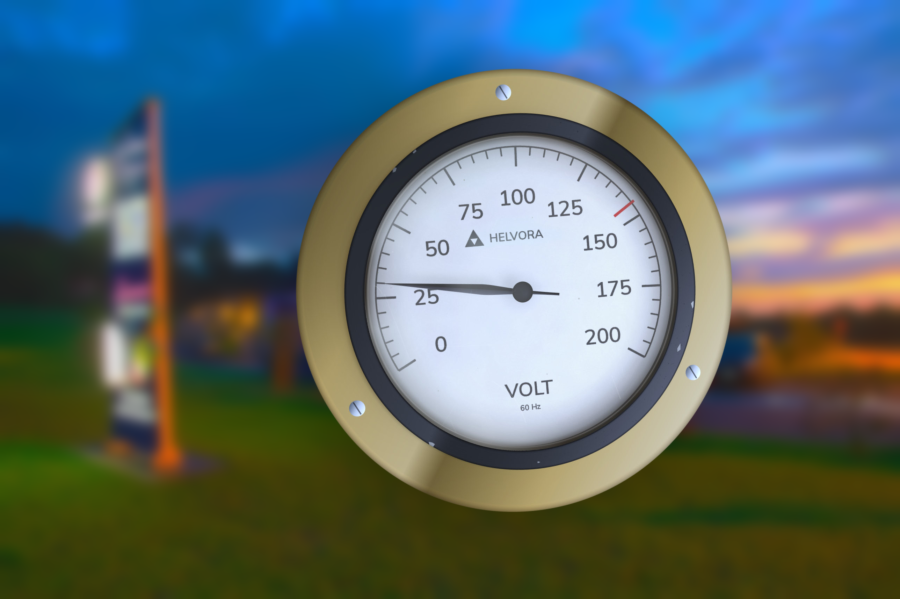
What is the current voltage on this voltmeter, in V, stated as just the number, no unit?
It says 30
